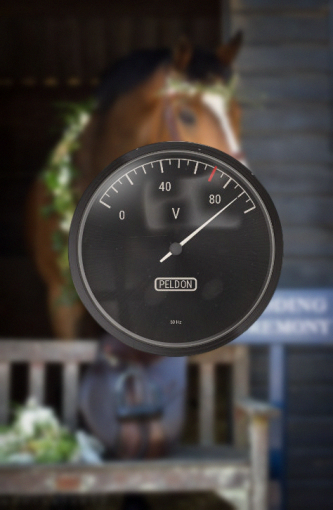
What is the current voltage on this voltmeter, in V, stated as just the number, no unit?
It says 90
